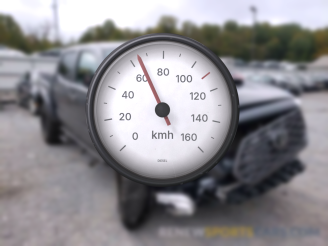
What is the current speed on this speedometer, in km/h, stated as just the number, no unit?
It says 65
